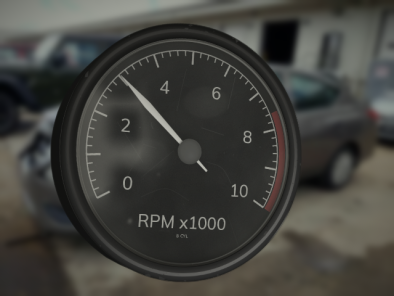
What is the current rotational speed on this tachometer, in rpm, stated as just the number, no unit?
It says 3000
